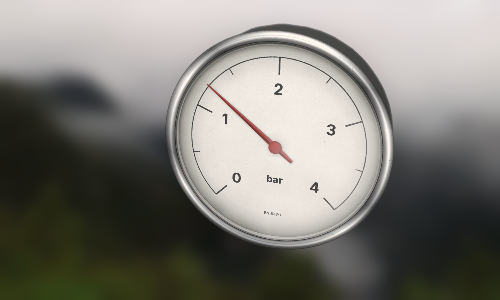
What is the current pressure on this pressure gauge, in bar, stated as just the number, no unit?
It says 1.25
